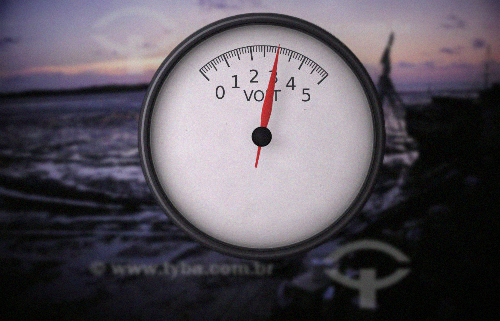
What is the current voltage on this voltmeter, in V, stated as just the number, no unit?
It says 3
